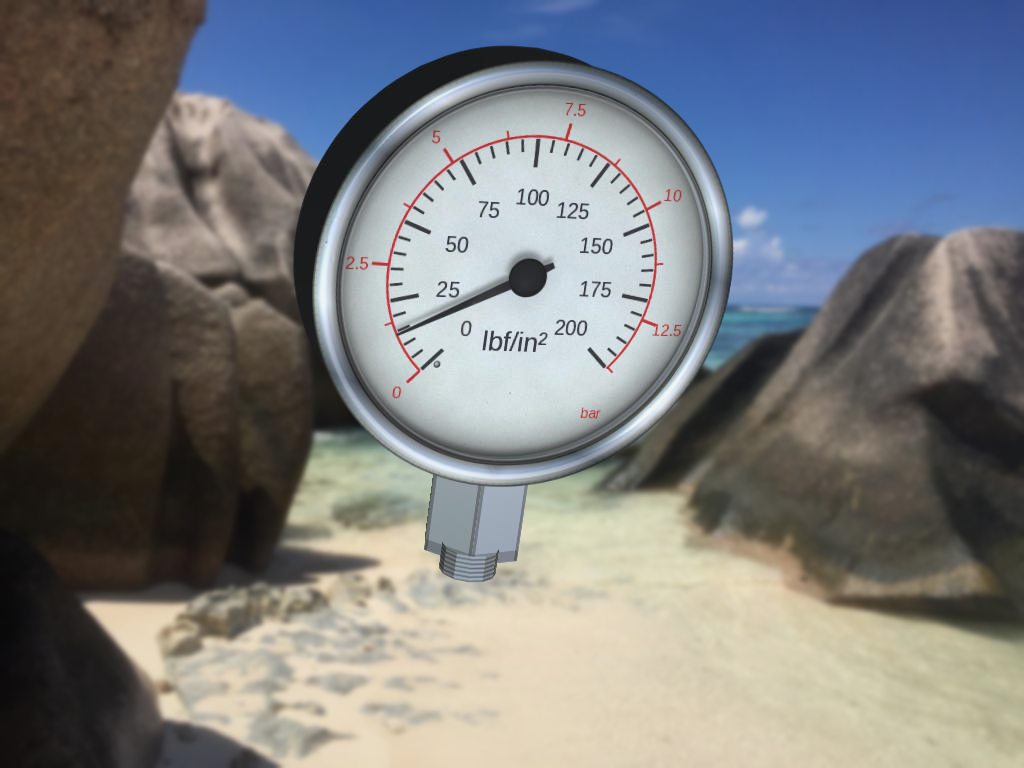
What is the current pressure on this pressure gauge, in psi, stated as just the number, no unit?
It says 15
